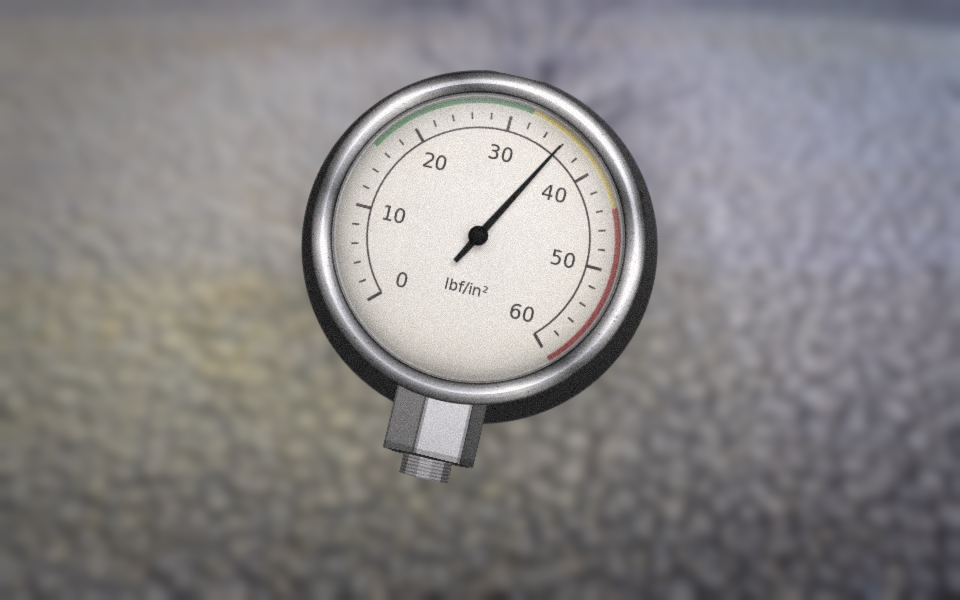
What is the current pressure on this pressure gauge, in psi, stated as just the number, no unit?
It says 36
